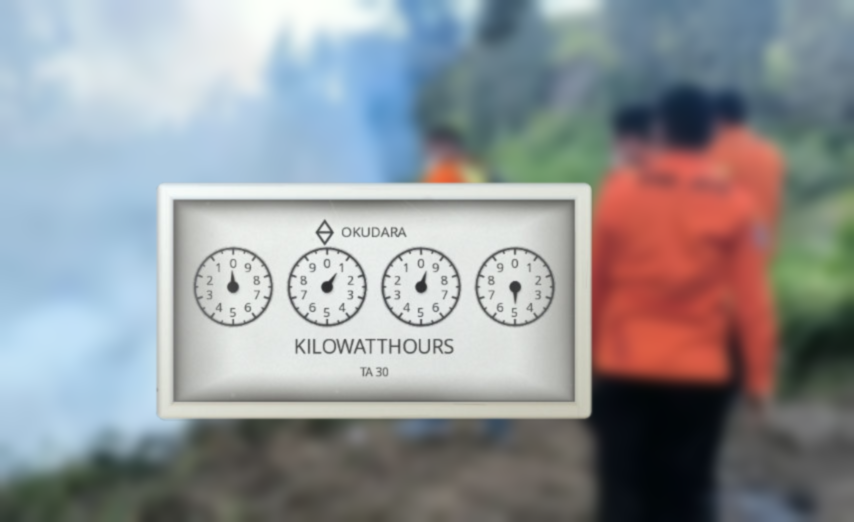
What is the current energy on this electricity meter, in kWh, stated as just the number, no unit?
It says 95
